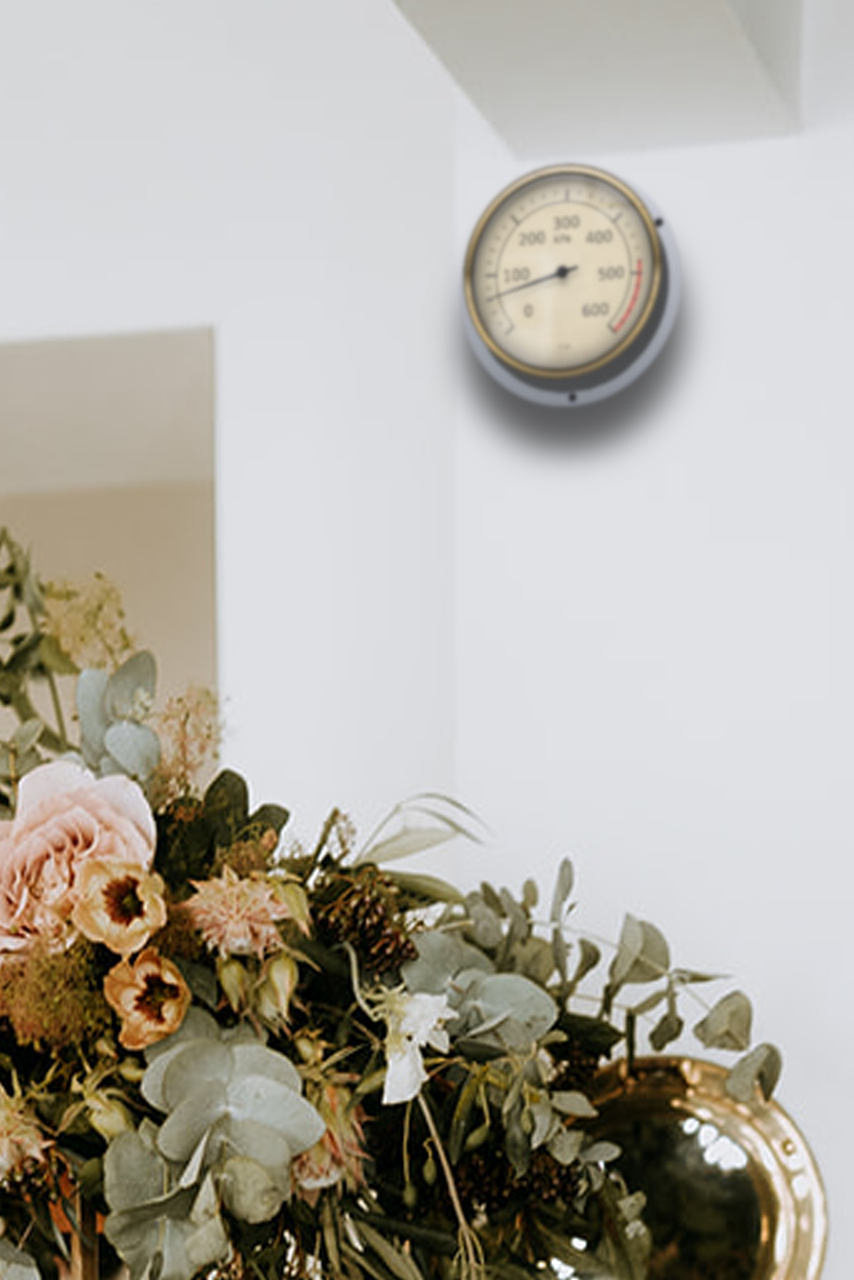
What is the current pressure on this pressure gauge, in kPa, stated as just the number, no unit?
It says 60
